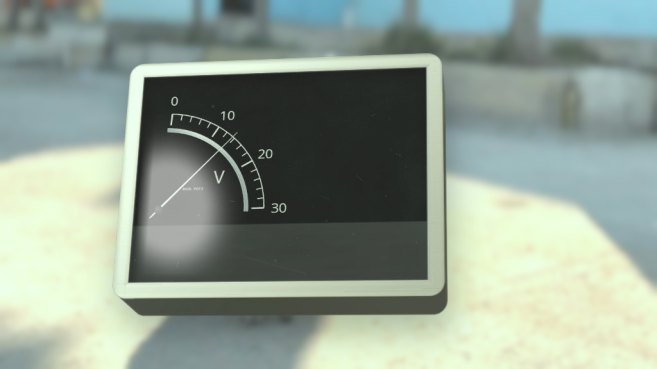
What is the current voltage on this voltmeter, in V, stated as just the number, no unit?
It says 14
